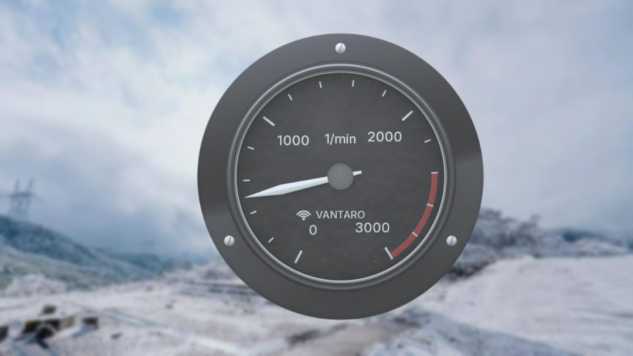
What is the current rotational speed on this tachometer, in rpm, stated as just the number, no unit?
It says 500
